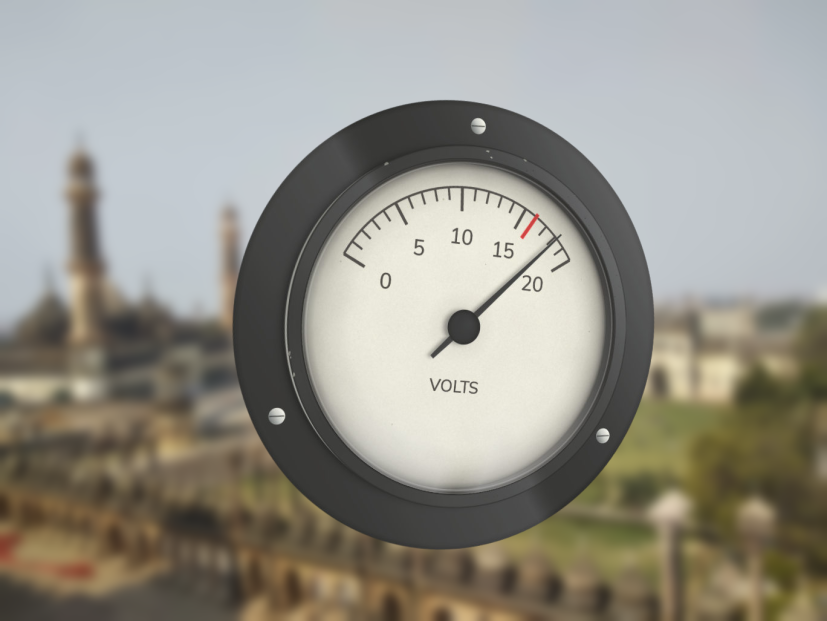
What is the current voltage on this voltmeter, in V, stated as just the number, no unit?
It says 18
